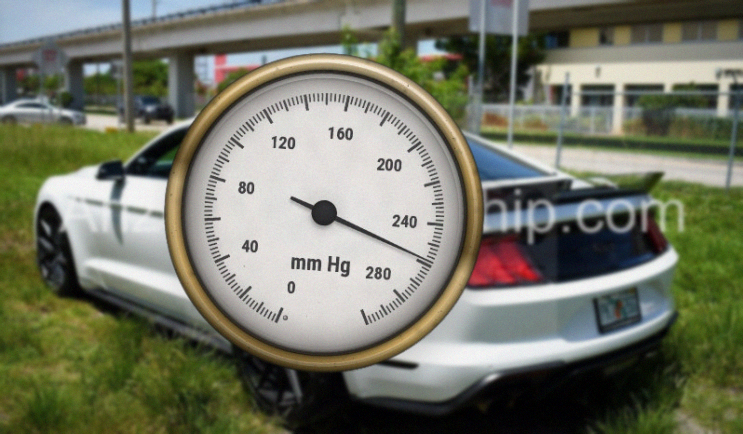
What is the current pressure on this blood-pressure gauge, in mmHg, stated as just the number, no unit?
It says 258
